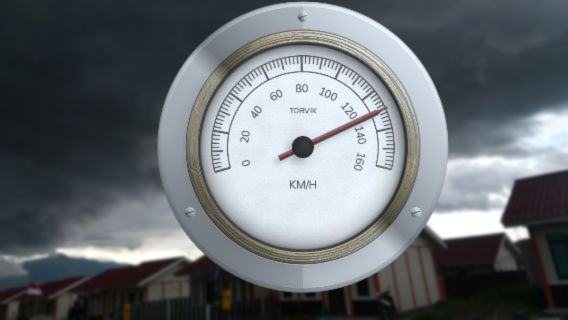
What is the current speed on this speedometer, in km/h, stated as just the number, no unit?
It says 130
